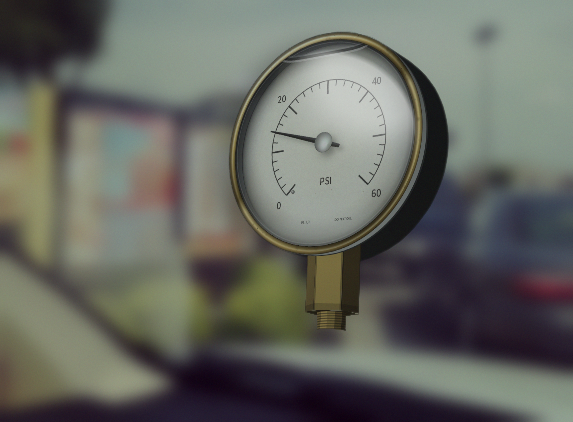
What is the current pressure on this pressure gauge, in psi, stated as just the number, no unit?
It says 14
